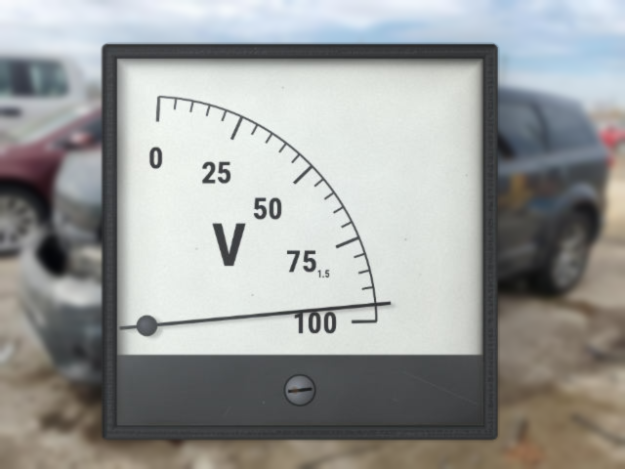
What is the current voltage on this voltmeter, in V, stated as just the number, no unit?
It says 95
